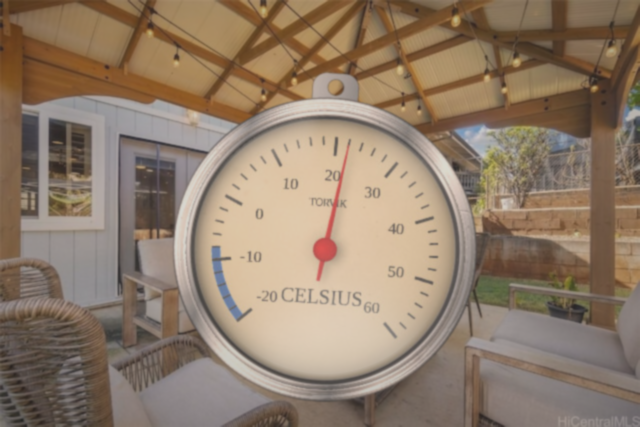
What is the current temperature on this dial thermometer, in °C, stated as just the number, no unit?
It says 22
